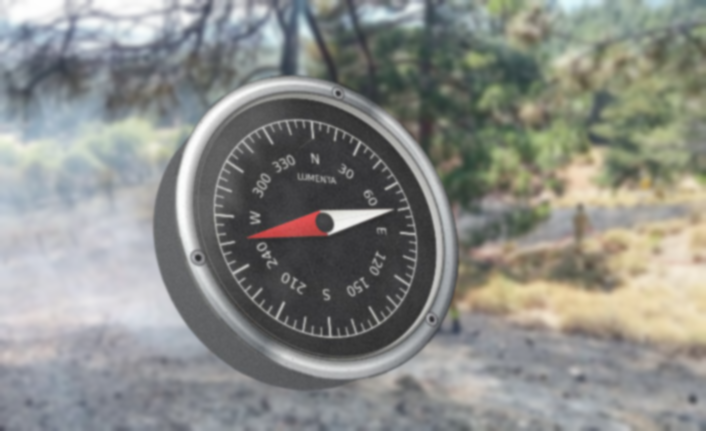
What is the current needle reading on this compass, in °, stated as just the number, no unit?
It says 255
